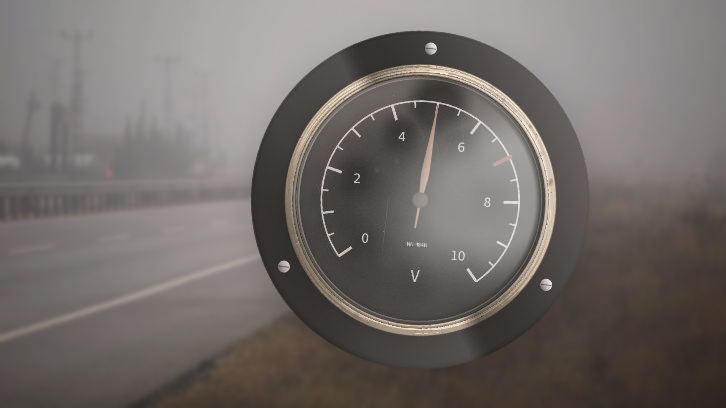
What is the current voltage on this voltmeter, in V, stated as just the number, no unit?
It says 5
